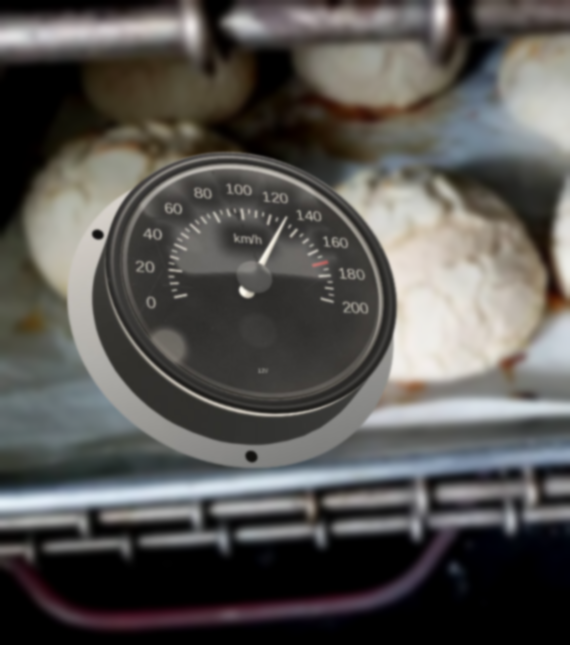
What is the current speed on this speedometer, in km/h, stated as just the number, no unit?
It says 130
